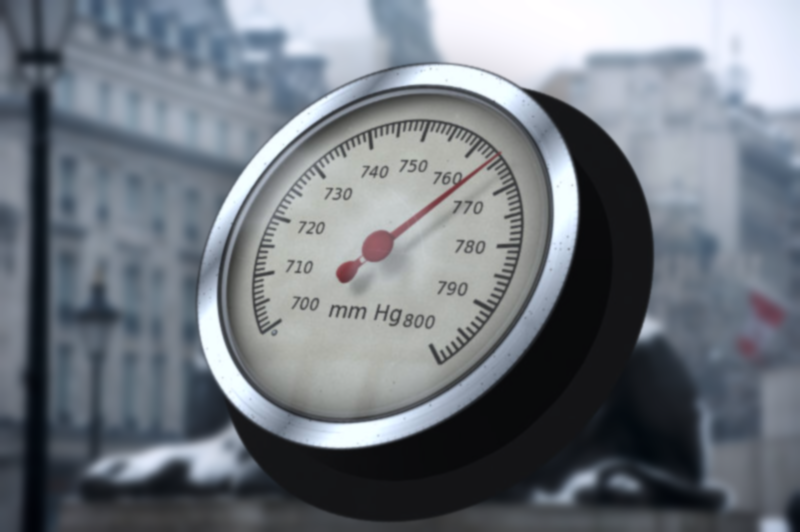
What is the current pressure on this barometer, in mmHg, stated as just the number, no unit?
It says 765
